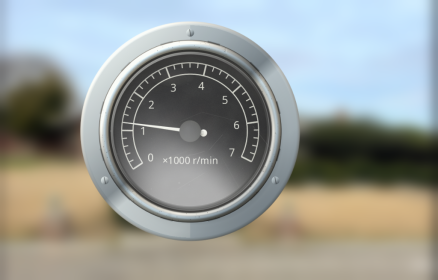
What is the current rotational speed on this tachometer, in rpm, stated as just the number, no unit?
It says 1200
